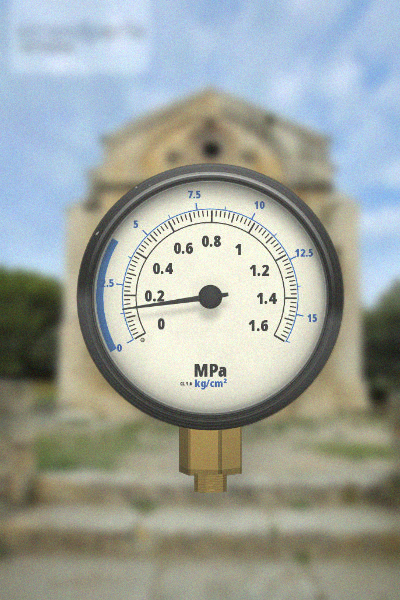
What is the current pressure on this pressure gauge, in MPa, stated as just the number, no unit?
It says 0.14
